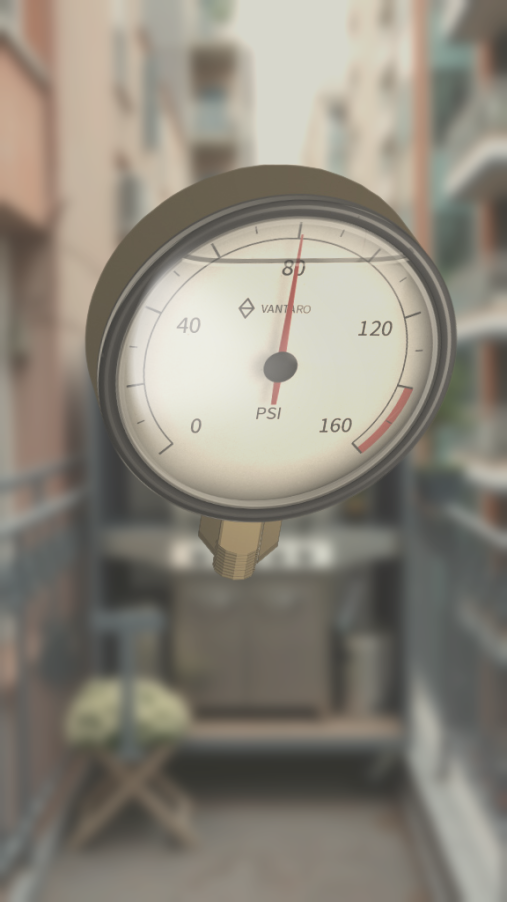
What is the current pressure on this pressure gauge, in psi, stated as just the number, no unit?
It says 80
